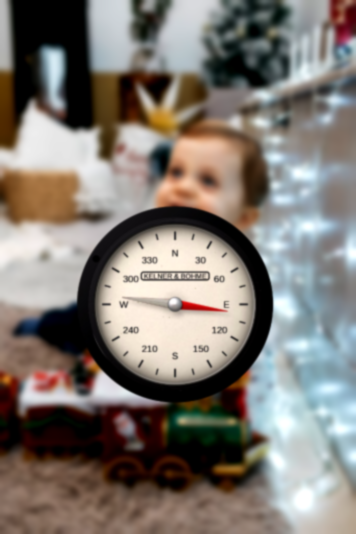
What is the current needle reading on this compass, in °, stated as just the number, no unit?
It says 97.5
